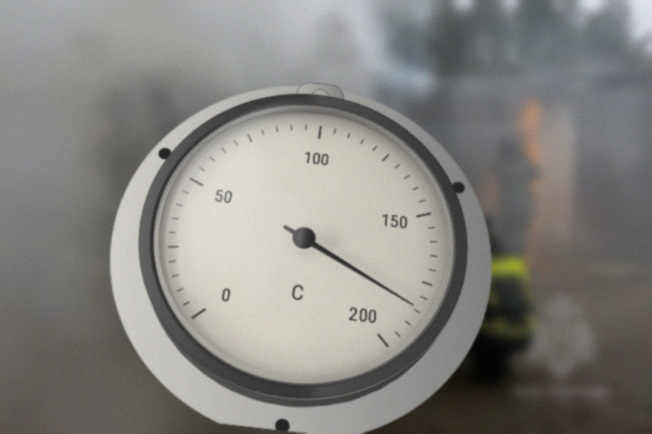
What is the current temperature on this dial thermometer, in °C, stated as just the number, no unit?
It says 185
